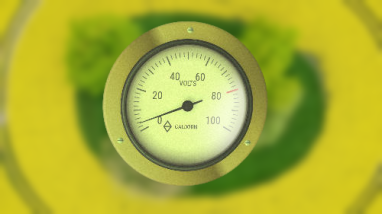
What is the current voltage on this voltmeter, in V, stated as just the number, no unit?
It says 4
